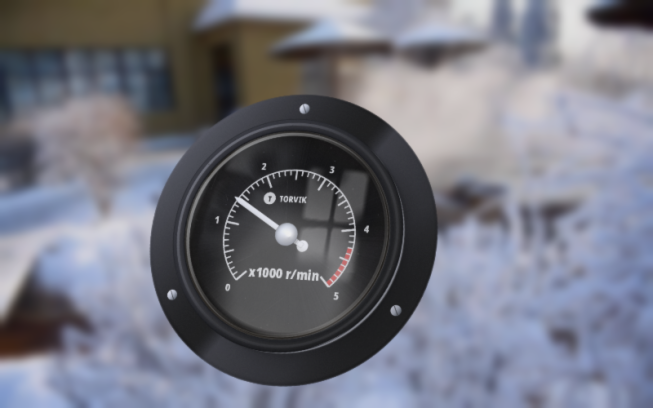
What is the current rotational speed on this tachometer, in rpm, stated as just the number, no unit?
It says 1400
